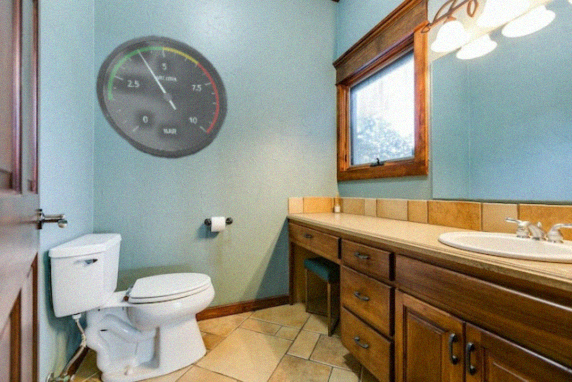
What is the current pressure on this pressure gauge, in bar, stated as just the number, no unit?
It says 4
